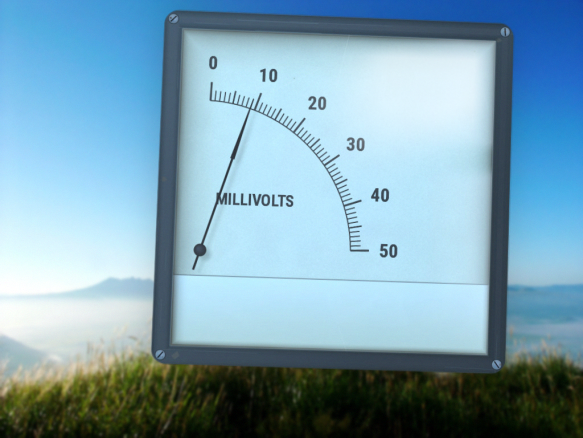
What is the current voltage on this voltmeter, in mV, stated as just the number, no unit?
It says 9
